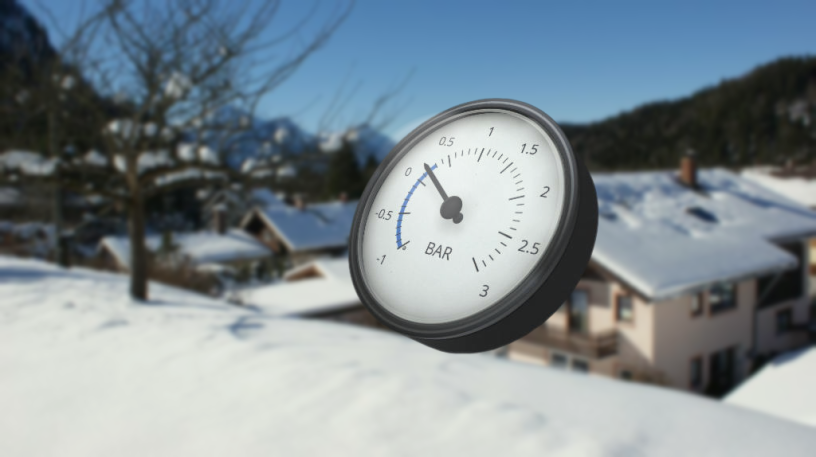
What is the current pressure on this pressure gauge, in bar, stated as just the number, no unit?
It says 0.2
